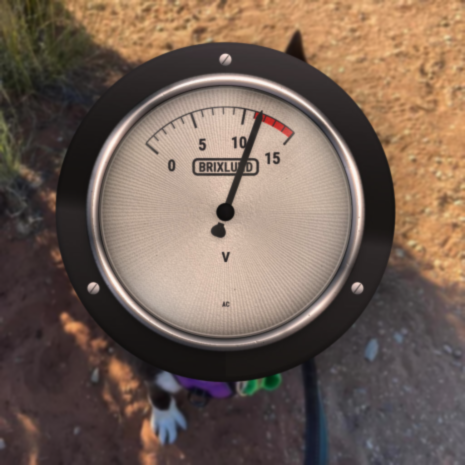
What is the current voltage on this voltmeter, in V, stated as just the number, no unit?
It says 11.5
